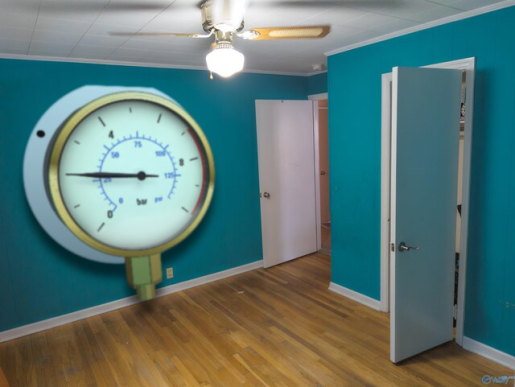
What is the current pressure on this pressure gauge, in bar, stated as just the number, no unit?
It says 2
